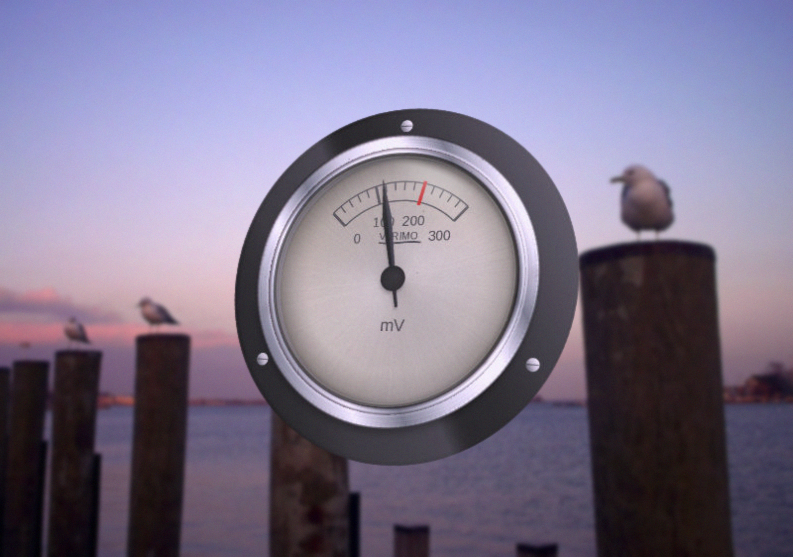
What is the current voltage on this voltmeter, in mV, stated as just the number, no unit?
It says 120
